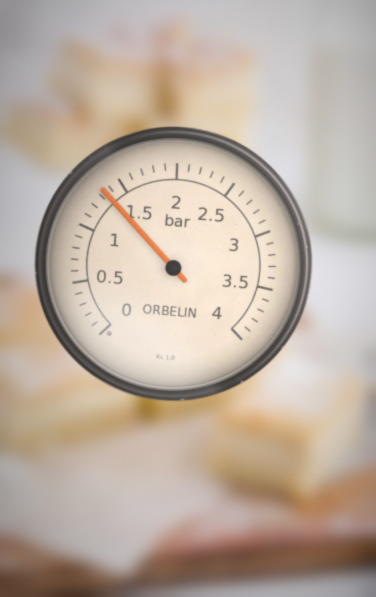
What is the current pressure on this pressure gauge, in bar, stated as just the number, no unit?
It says 1.35
